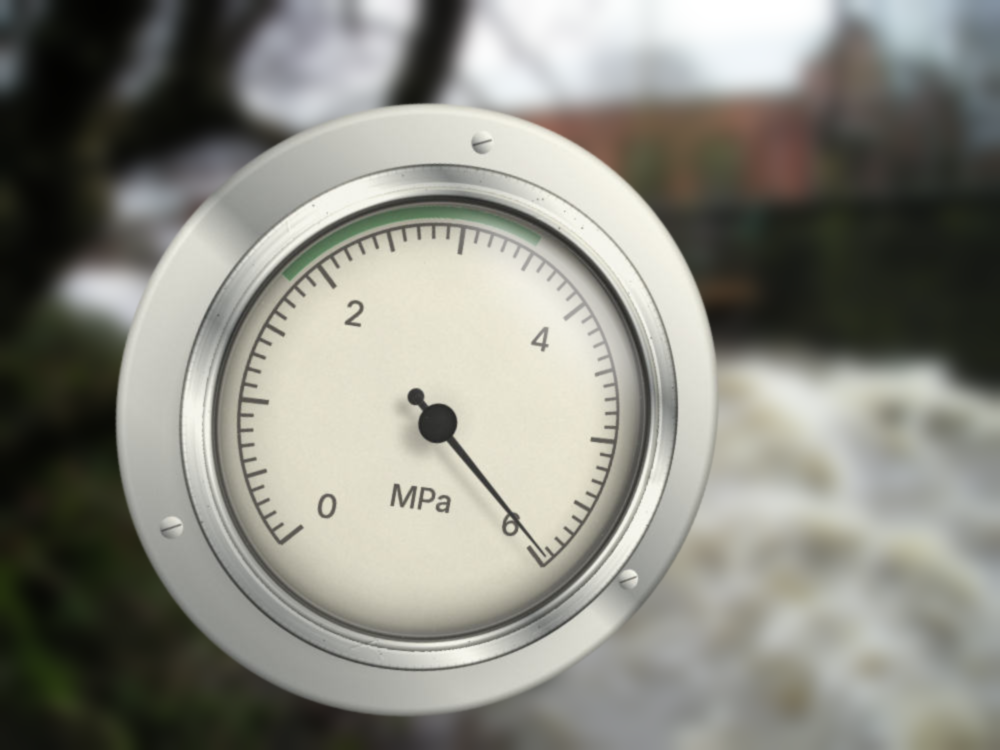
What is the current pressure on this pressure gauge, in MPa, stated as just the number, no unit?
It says 5.95
